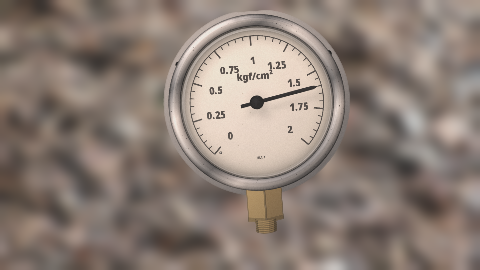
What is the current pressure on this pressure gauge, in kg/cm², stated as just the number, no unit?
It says 1.6
